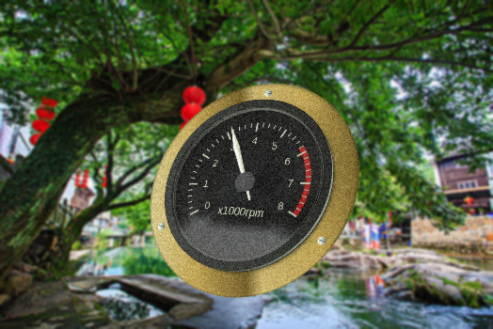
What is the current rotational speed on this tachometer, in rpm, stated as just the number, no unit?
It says 3200
